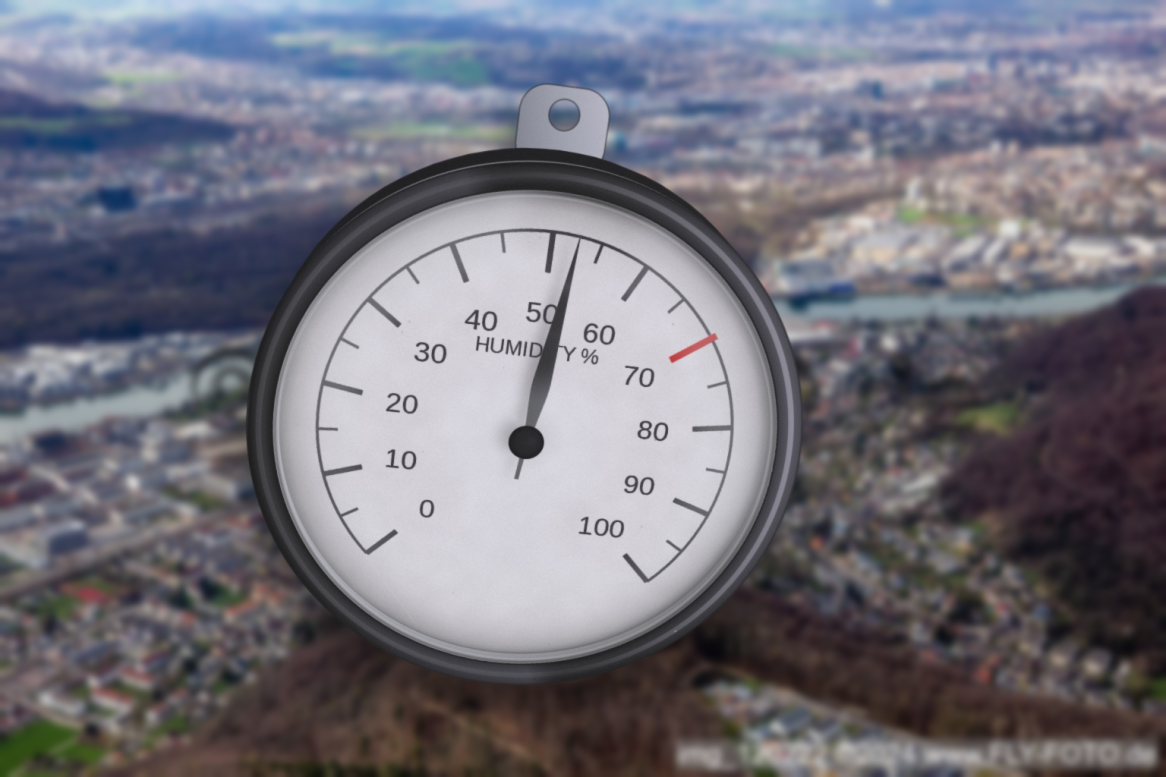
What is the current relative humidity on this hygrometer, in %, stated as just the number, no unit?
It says 52.5
